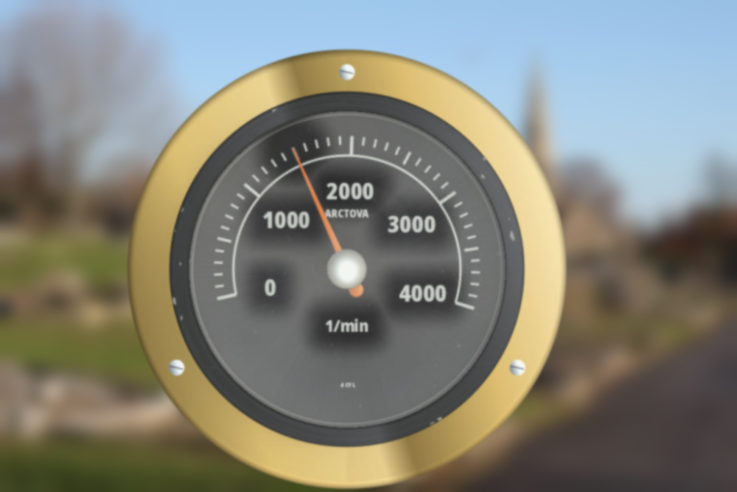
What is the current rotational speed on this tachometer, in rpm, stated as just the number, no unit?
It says 1500
